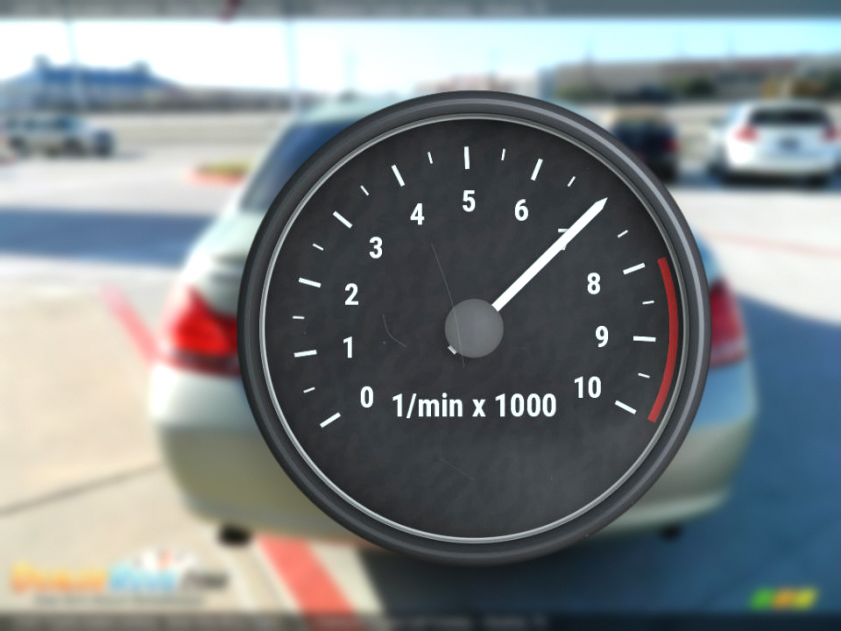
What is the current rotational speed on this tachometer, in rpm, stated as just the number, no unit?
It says 7000
